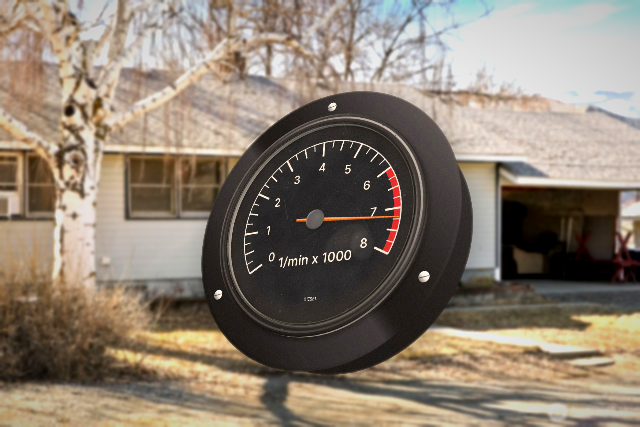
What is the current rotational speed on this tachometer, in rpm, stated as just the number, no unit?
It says 7250
